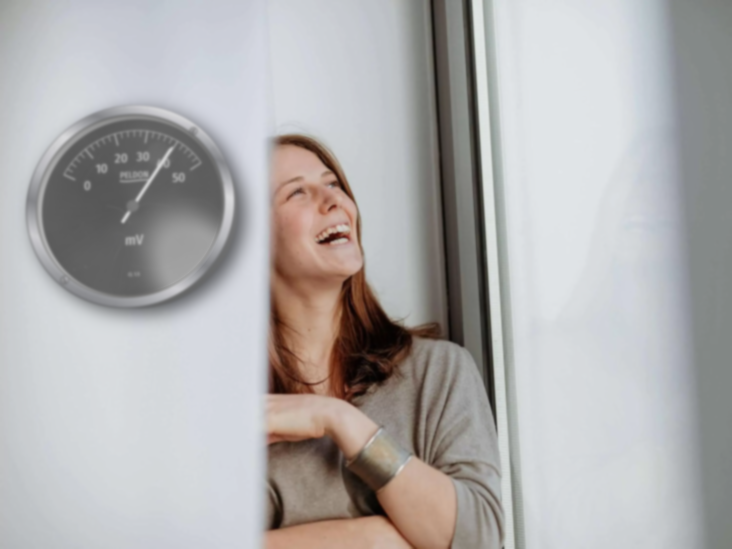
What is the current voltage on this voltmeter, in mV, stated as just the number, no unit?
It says 40
